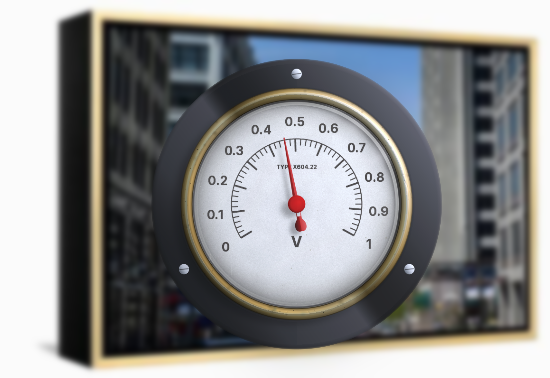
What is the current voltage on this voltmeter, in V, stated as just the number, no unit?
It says 0.46
